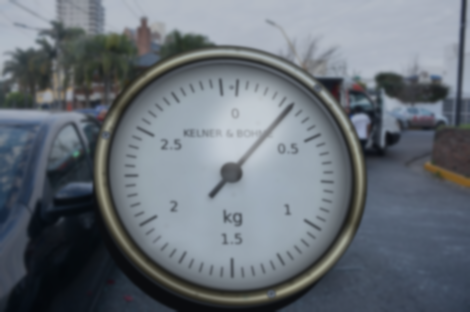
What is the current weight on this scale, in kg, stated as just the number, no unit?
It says 0.3
